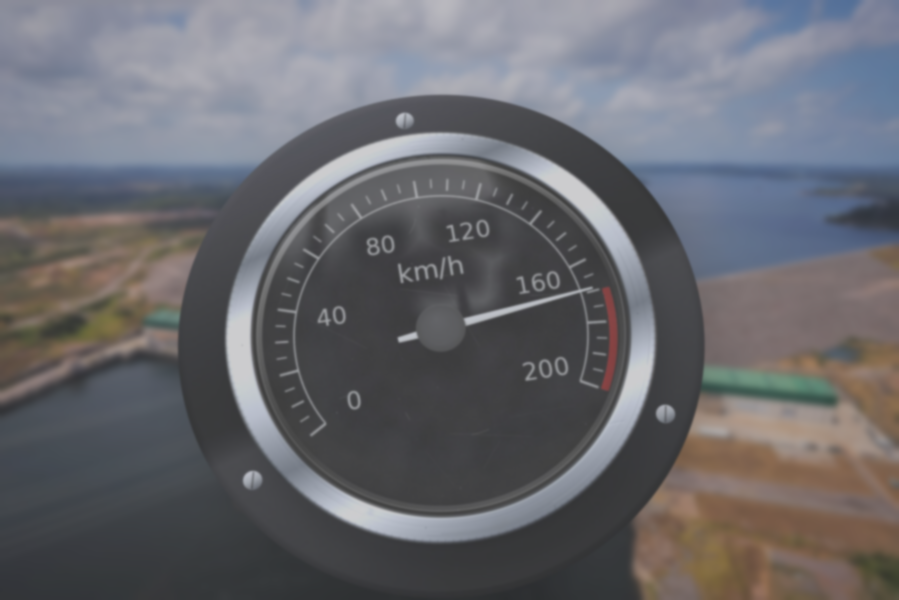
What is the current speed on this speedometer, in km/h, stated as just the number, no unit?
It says 170
